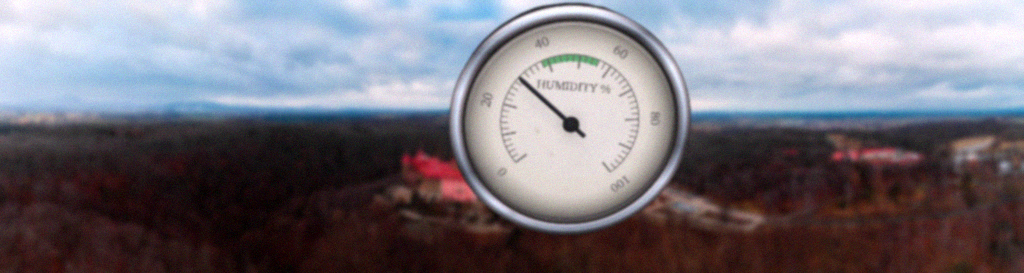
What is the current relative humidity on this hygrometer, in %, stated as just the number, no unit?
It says 30
